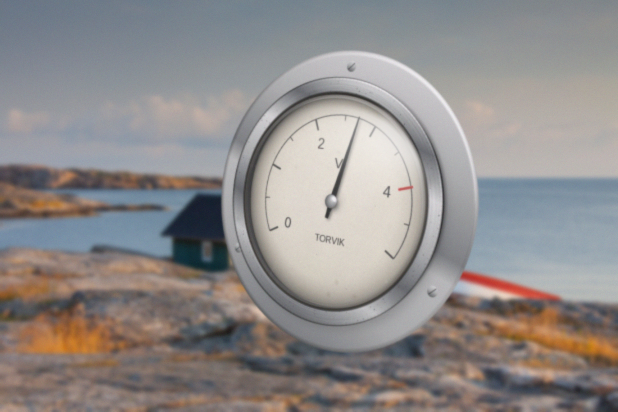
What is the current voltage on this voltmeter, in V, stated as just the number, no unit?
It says 2.75
